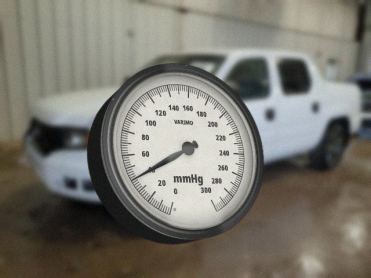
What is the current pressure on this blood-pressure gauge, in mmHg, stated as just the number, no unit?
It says 40
